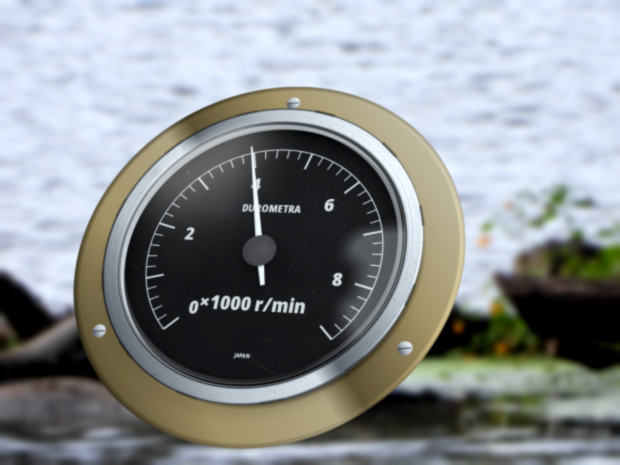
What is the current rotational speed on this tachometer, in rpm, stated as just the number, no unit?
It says 4000
